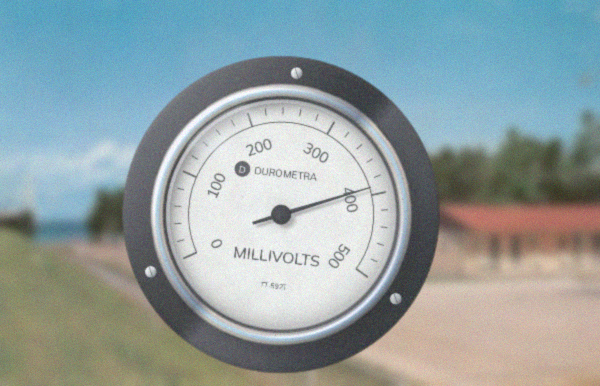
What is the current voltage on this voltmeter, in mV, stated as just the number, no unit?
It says 390
